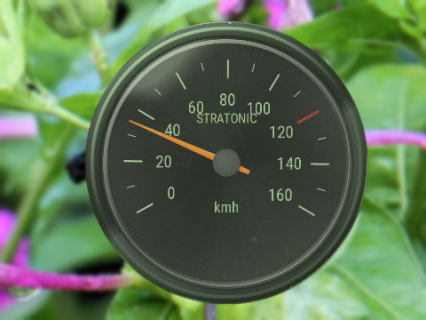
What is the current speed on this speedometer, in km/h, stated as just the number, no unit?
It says 35
